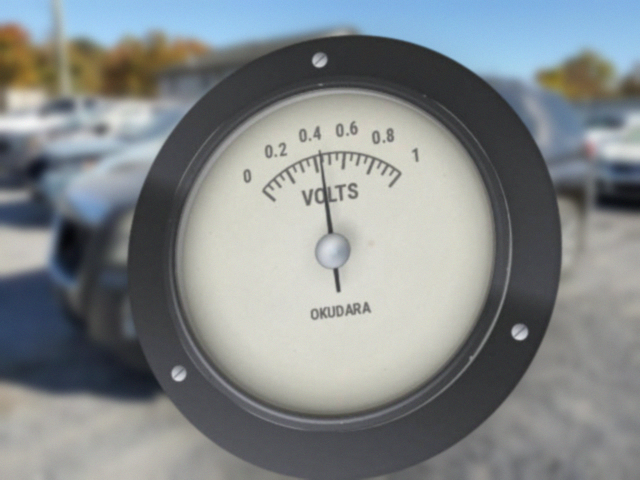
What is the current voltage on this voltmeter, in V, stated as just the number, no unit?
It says 0.45
